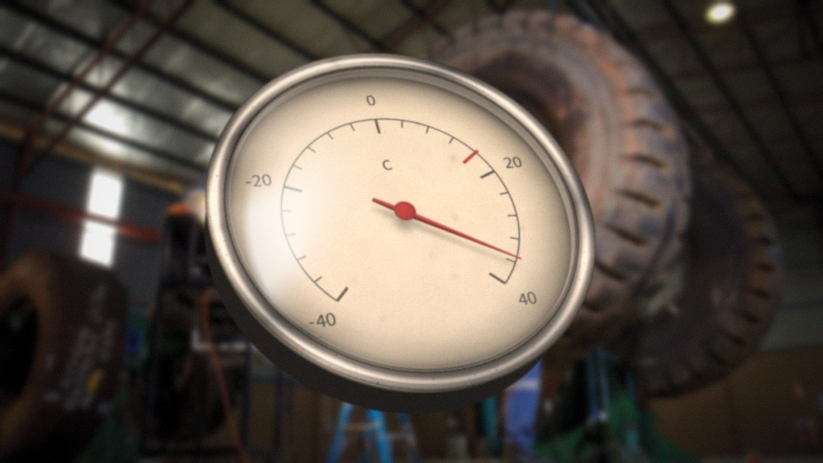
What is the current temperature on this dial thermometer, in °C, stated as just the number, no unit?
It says 36
